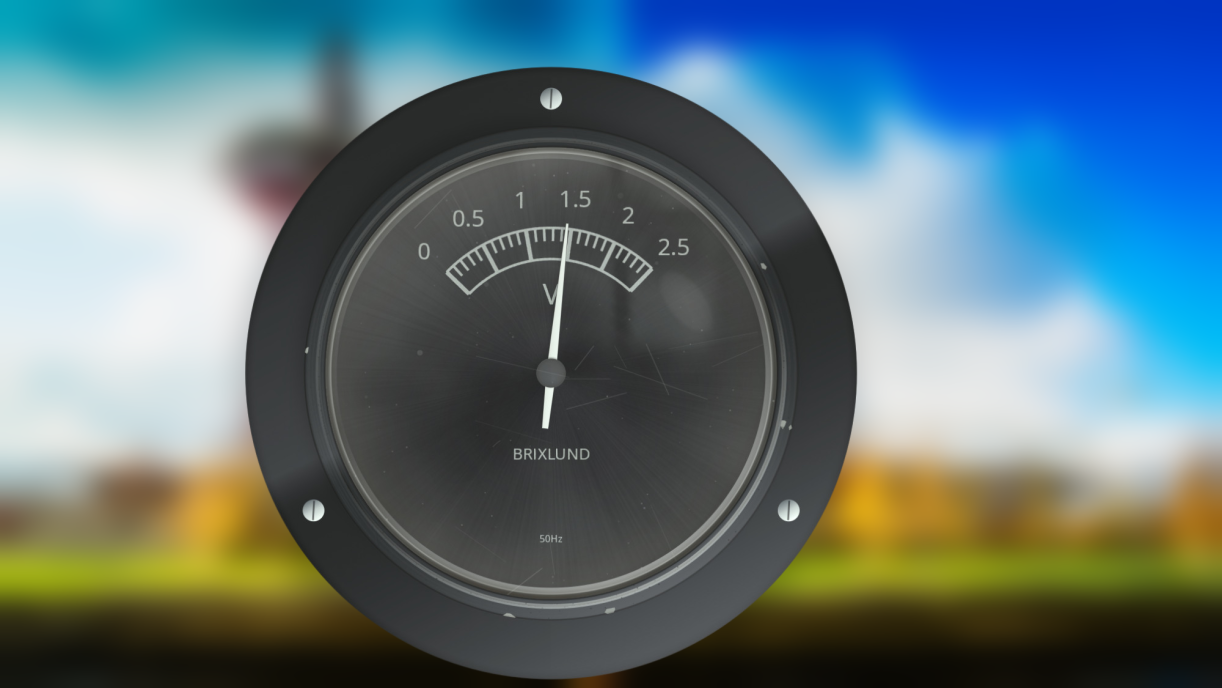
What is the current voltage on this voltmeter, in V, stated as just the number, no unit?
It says 1.45
